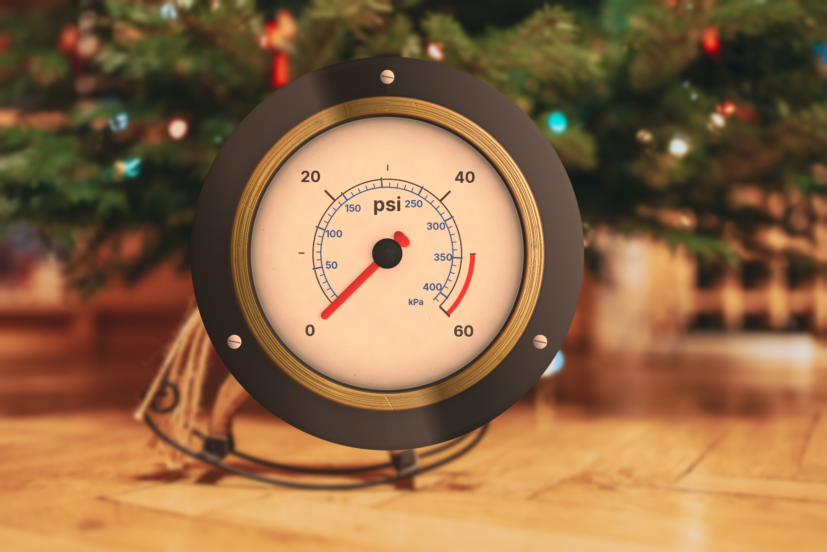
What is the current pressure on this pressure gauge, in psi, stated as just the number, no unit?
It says 0
